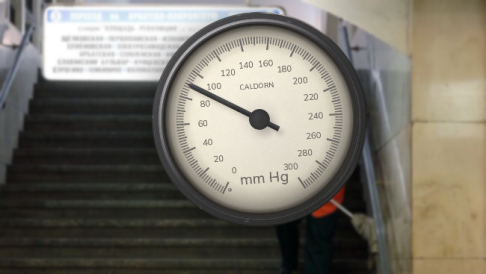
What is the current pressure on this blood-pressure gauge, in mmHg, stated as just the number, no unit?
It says 90
